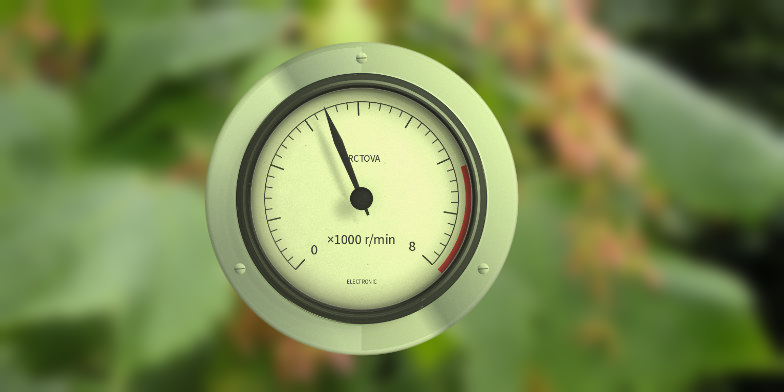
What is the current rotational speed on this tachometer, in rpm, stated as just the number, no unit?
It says 3400
